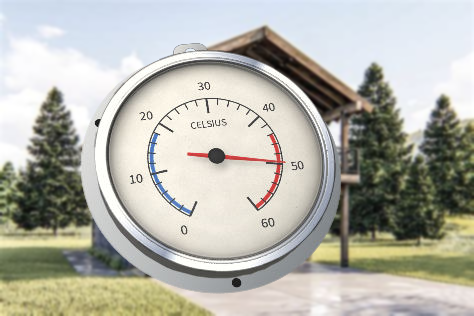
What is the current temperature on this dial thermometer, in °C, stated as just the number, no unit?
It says 50
